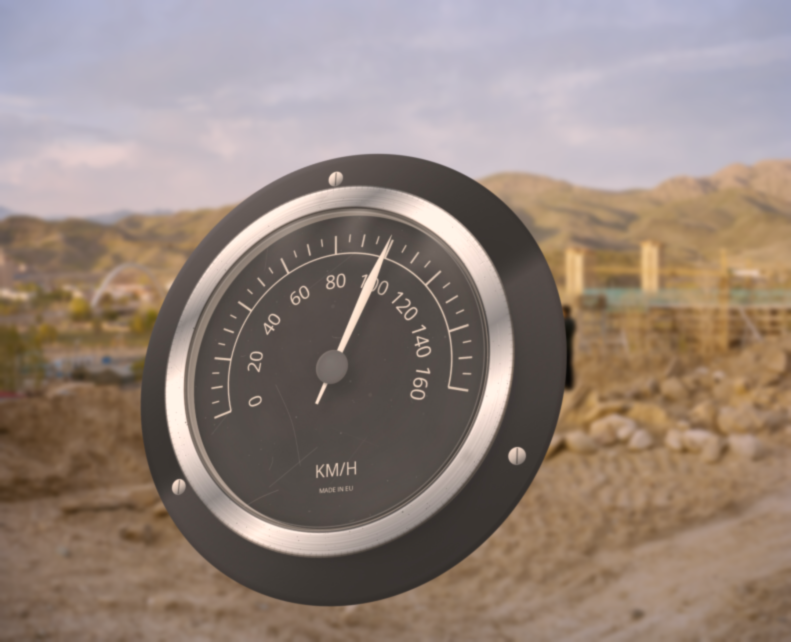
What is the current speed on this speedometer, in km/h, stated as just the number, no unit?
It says 100
